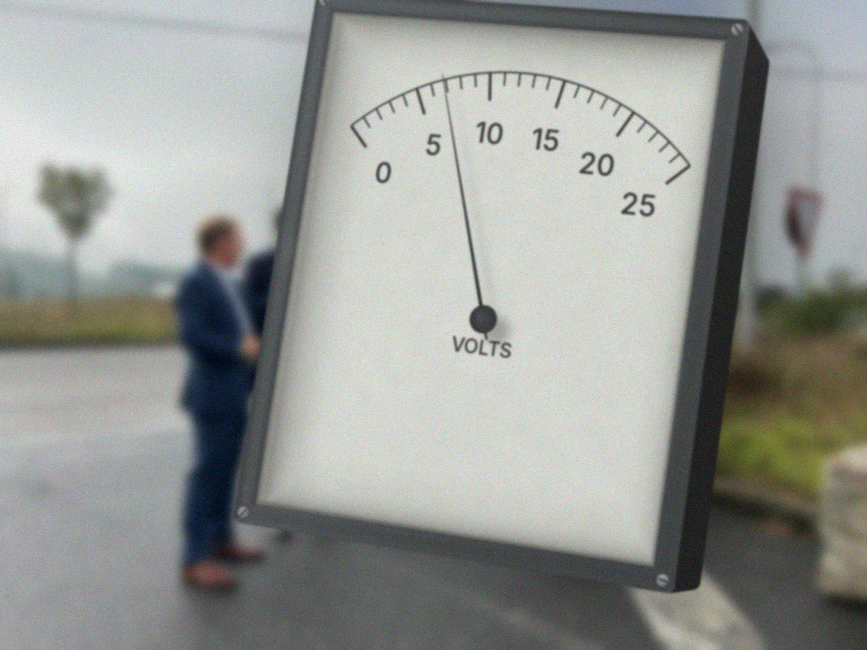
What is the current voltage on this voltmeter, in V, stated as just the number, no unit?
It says 7
